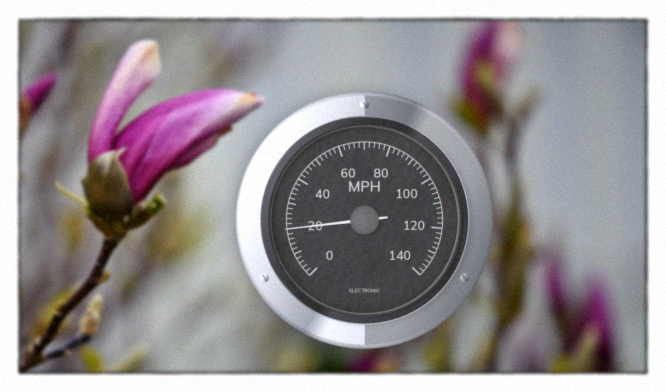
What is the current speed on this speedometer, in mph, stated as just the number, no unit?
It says 20
